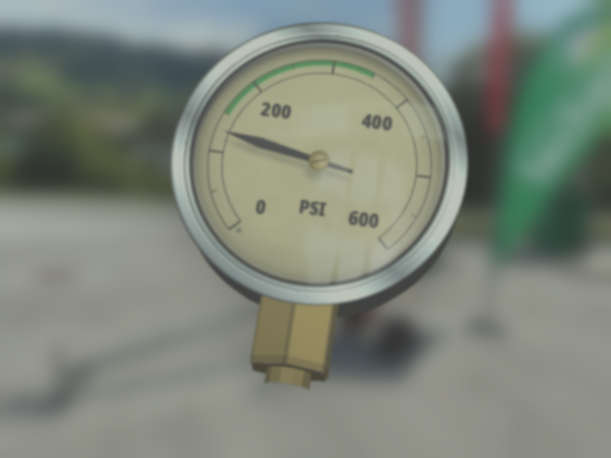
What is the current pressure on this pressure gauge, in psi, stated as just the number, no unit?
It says 125
